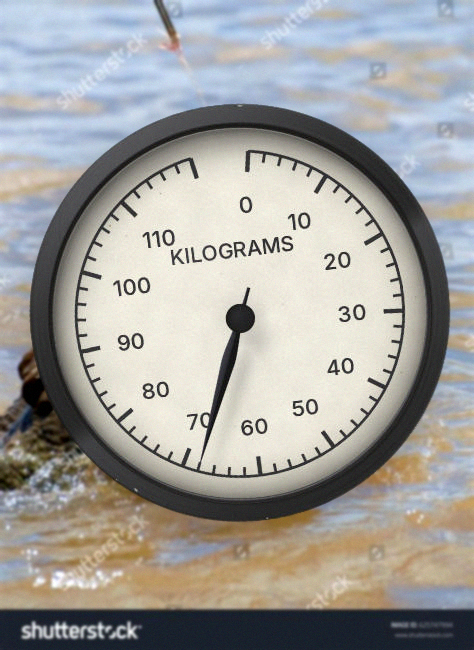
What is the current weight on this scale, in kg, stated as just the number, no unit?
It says 68
